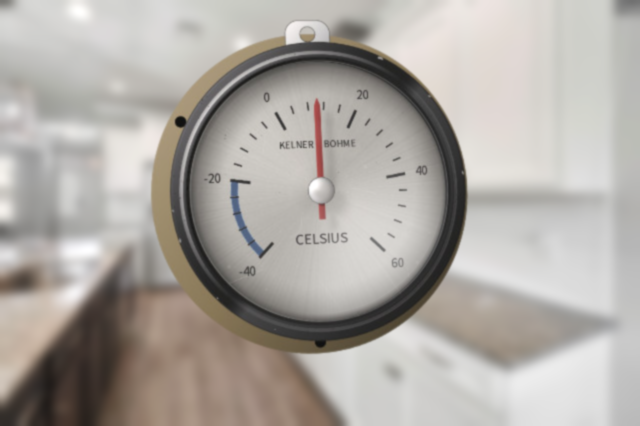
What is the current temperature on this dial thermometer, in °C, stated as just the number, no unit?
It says 10
